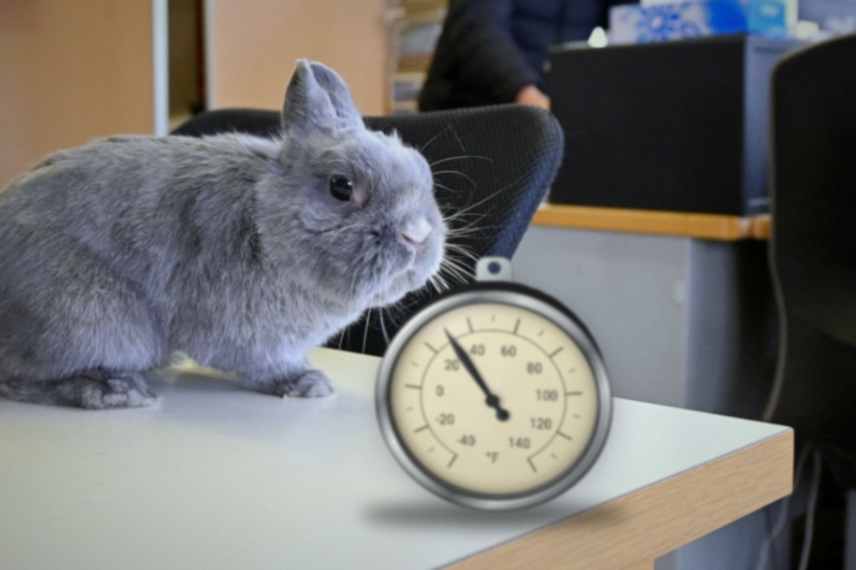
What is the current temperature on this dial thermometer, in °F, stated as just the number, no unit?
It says 30
